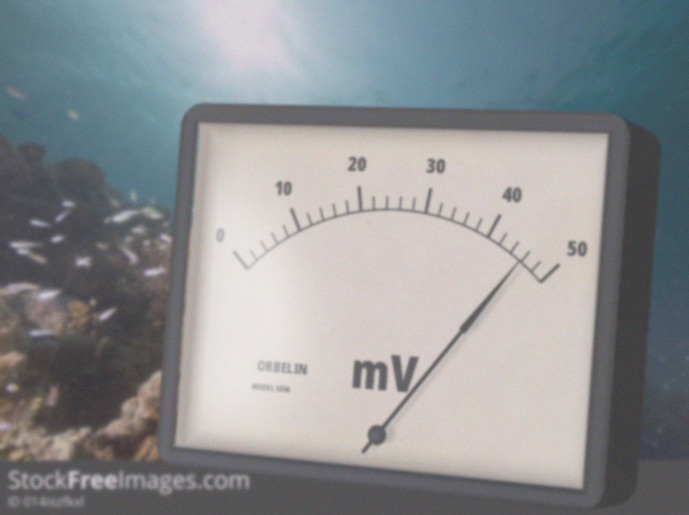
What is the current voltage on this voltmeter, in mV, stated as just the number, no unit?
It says 46
